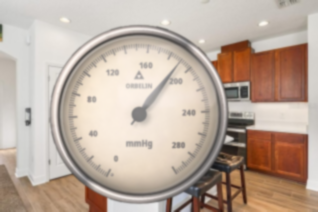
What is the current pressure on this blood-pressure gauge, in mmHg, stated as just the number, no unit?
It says 190
